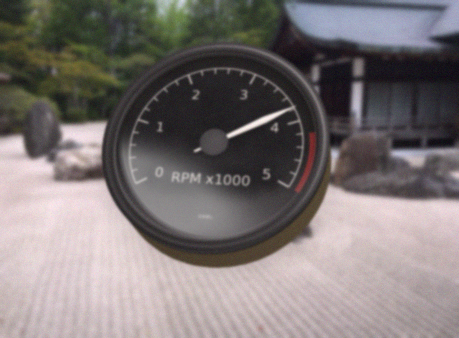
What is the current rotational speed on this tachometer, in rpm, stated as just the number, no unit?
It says 3800
